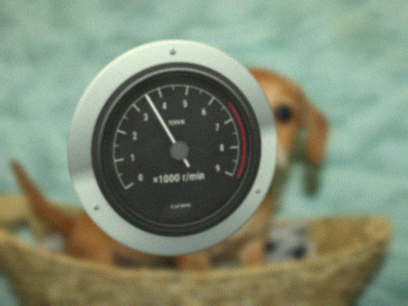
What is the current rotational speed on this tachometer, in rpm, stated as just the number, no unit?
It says 3500
